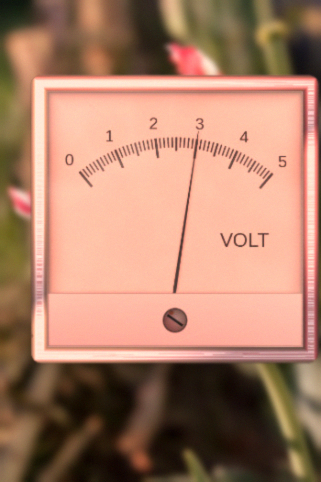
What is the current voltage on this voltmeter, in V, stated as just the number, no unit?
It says 3
